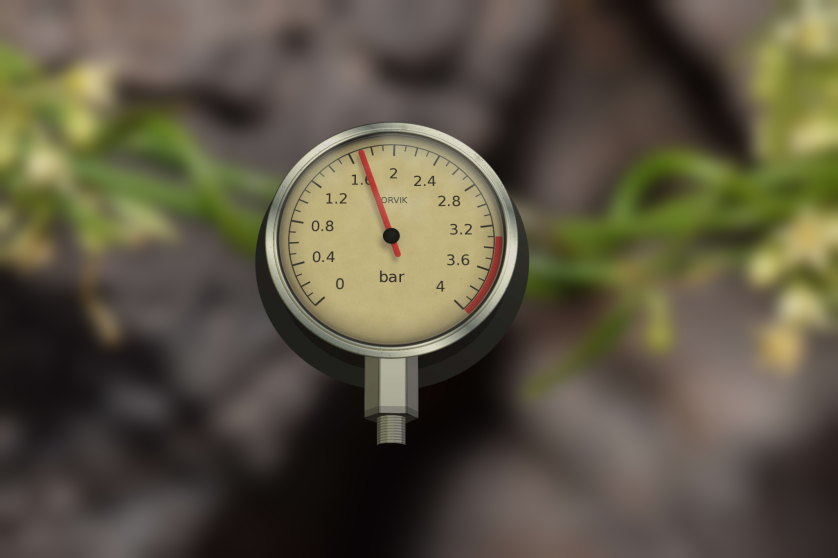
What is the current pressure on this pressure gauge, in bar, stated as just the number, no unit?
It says 1.7
